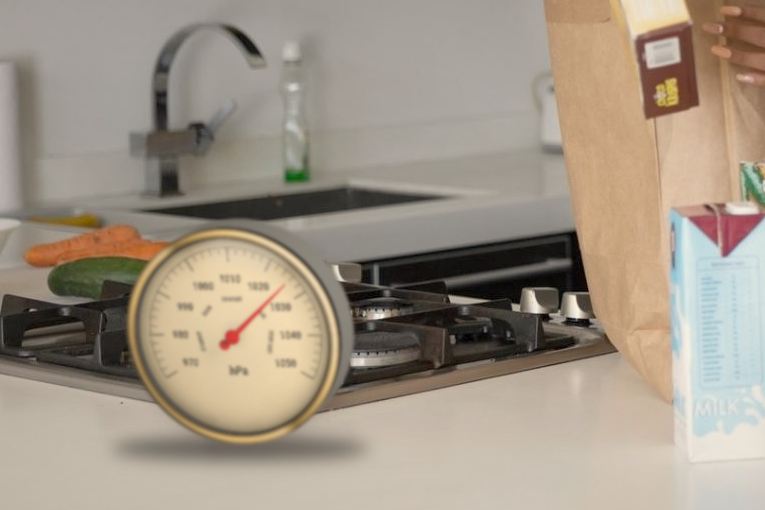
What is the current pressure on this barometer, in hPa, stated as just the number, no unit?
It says 1026
